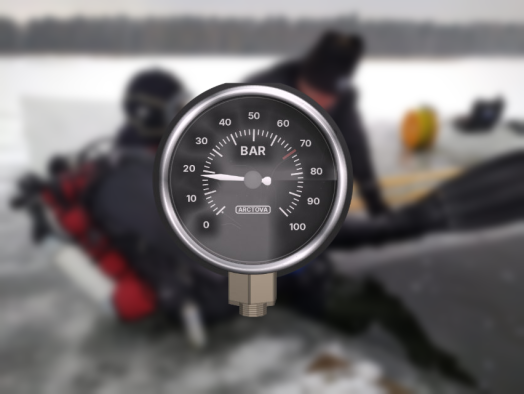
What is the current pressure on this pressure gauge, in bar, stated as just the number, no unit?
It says 18
